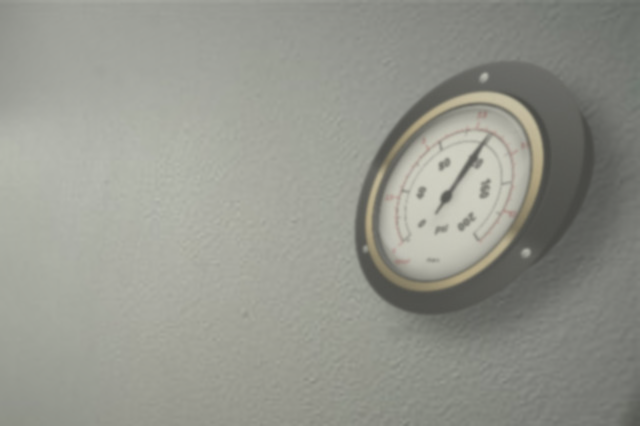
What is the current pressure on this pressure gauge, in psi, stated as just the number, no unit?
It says 120
